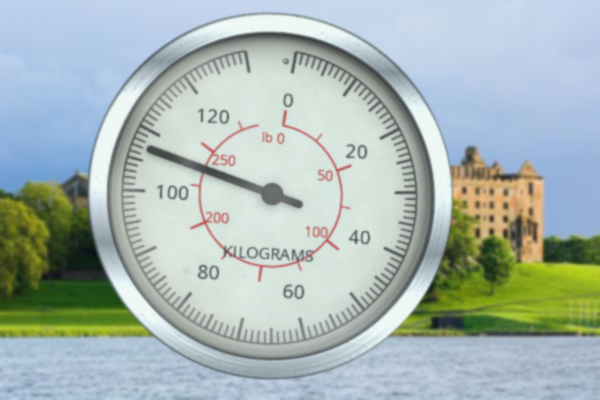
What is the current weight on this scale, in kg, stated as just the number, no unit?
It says 107
